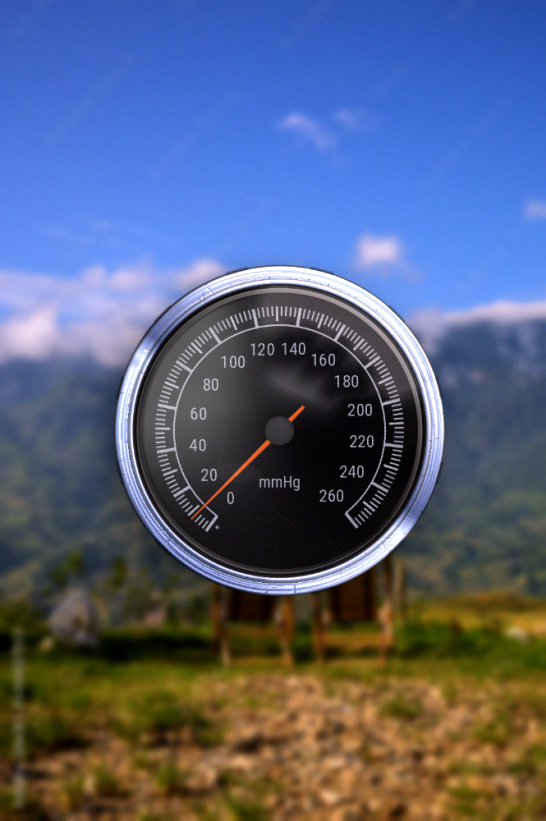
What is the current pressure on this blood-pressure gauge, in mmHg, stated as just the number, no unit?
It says 8
